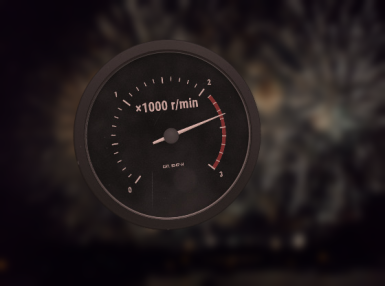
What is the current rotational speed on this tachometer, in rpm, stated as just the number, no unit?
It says 2350
